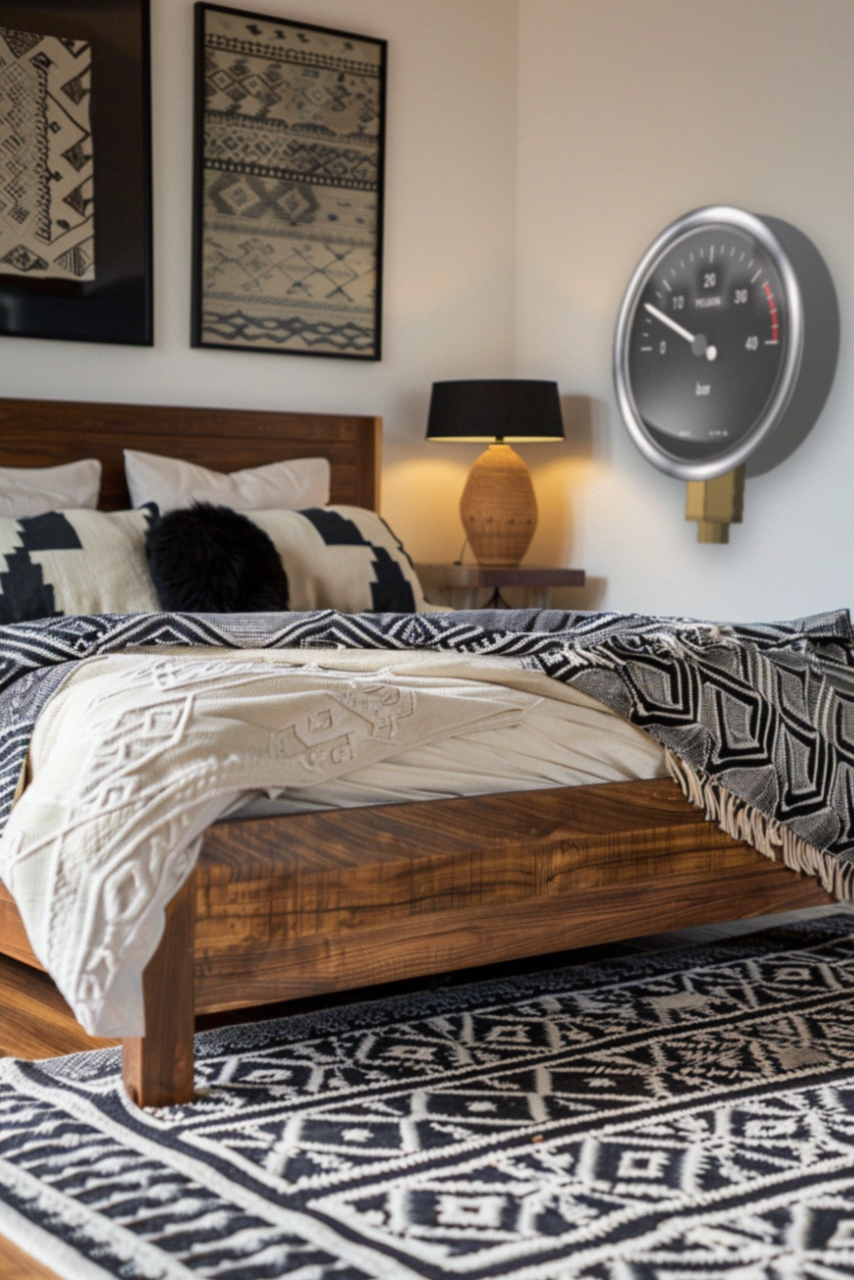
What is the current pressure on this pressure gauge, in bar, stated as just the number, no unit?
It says 6
